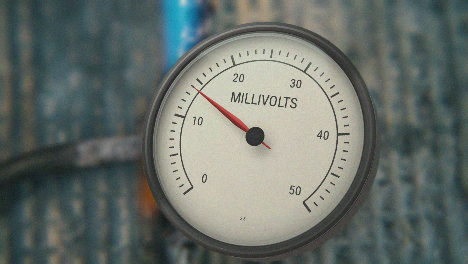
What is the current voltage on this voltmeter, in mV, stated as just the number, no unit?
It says 14
